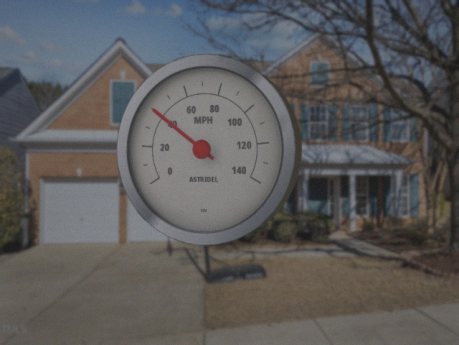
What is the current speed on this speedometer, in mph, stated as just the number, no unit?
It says 40
